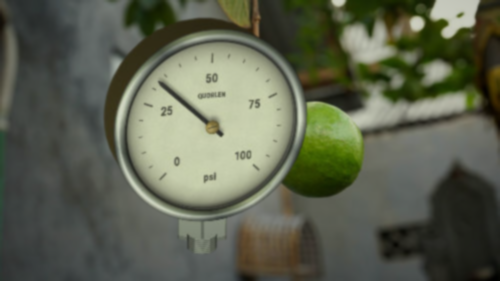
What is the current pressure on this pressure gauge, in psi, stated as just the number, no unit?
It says 32.5
